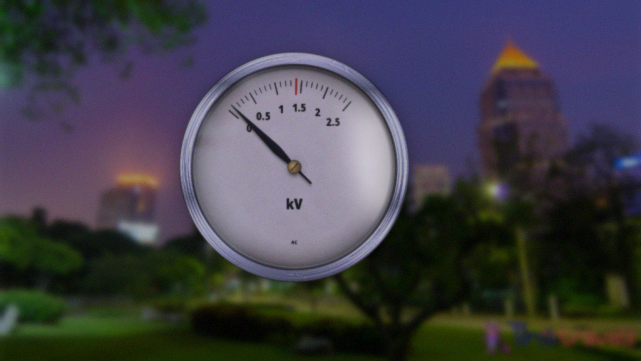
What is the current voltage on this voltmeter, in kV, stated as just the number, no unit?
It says 0.1
